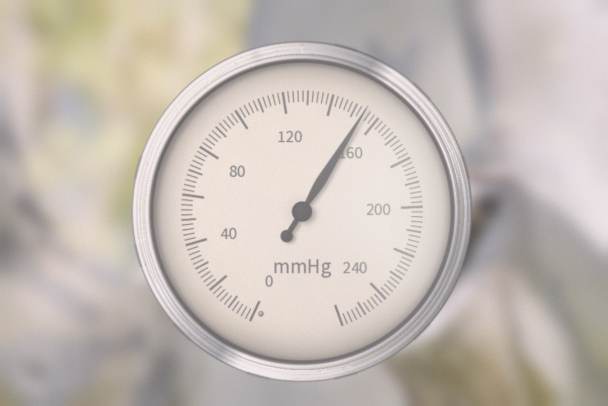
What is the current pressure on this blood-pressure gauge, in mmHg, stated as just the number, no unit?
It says 154
